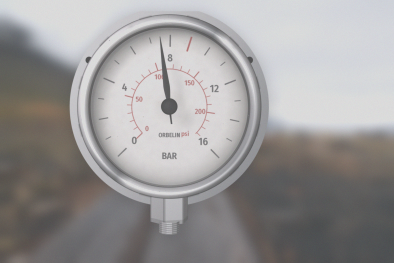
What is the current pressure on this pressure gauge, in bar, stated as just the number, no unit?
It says 7.5
